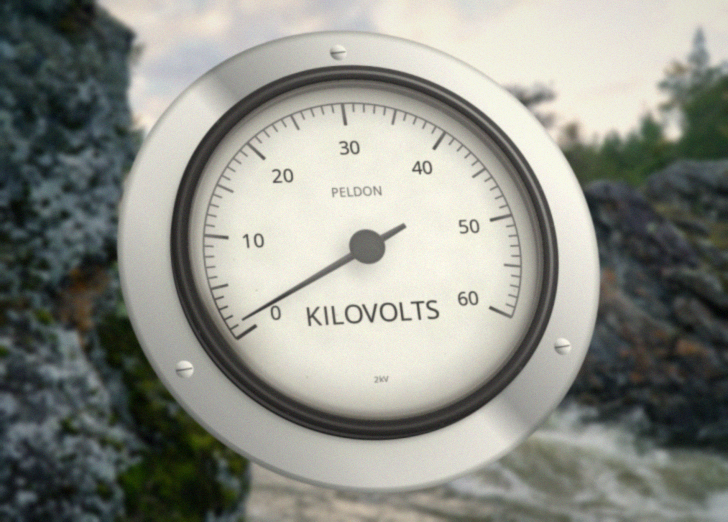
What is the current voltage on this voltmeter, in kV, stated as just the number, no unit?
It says 1
